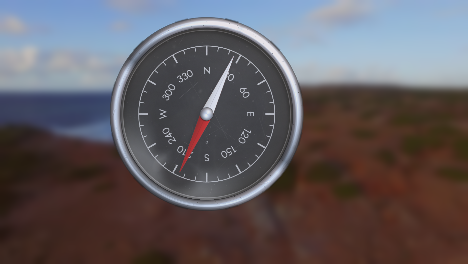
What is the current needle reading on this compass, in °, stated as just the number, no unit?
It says 205
